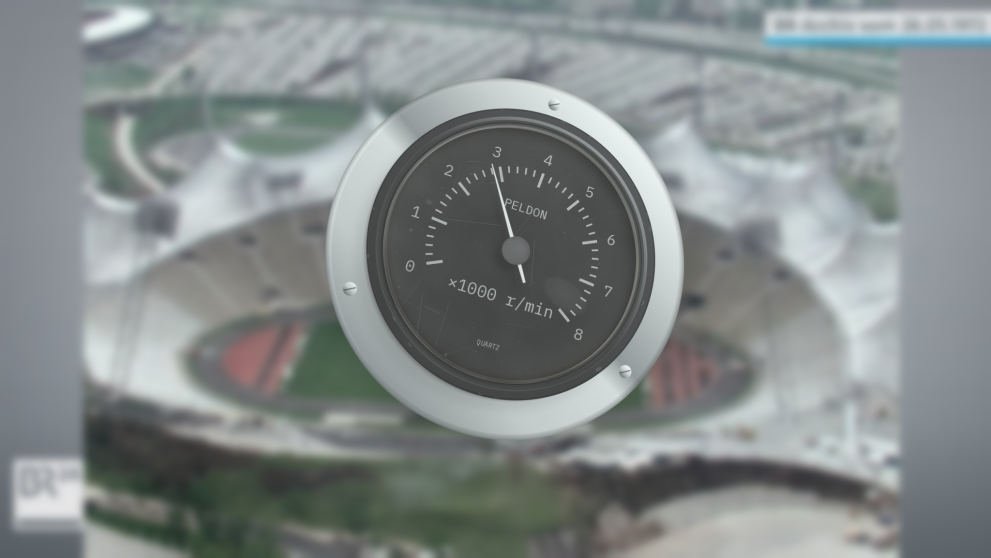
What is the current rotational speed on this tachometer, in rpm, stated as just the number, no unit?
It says 2800
